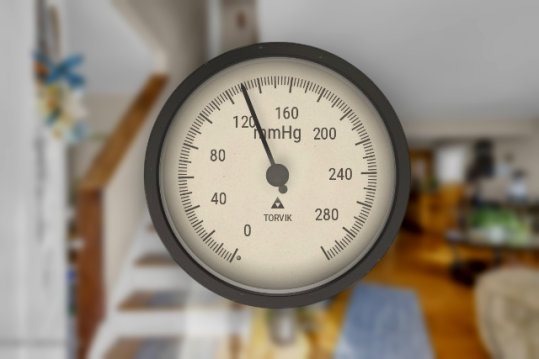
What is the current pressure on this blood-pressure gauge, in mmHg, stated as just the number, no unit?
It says 130
